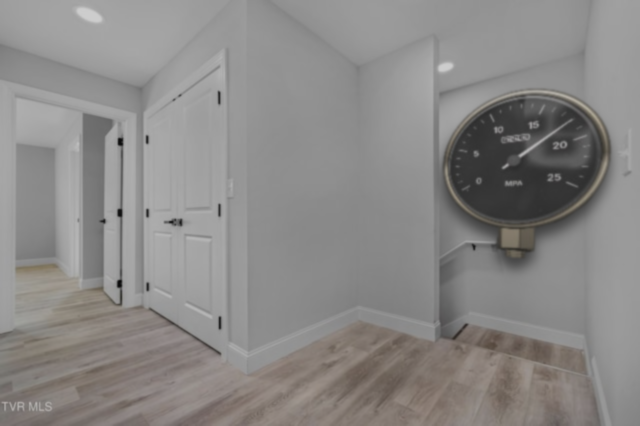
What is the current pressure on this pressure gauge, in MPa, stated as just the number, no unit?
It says 18
